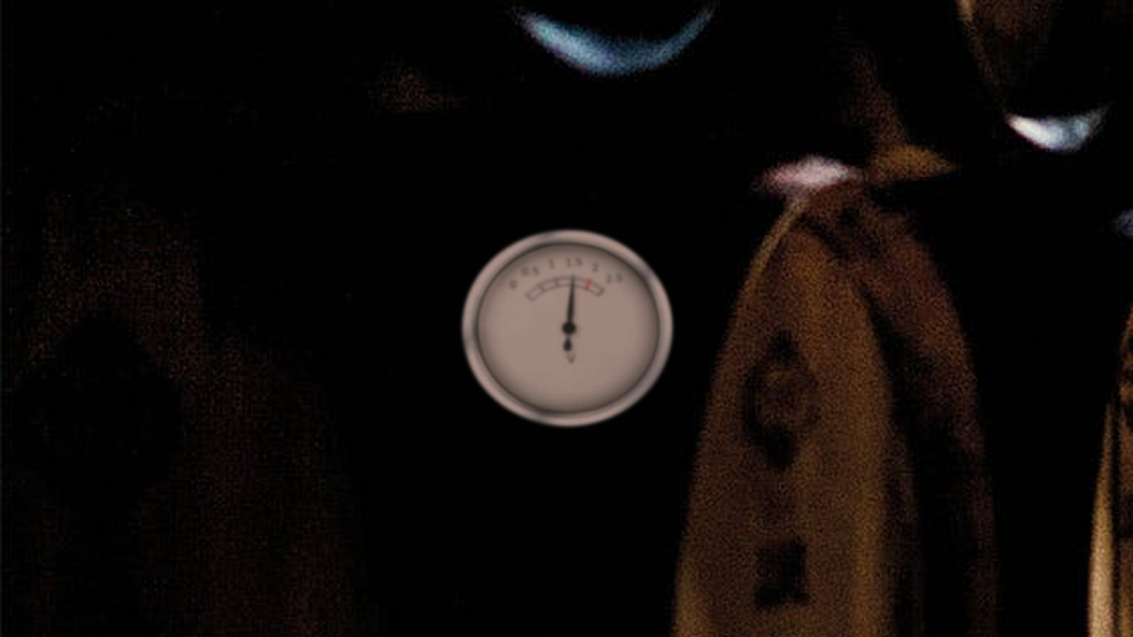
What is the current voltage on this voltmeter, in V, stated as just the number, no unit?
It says 1.5
